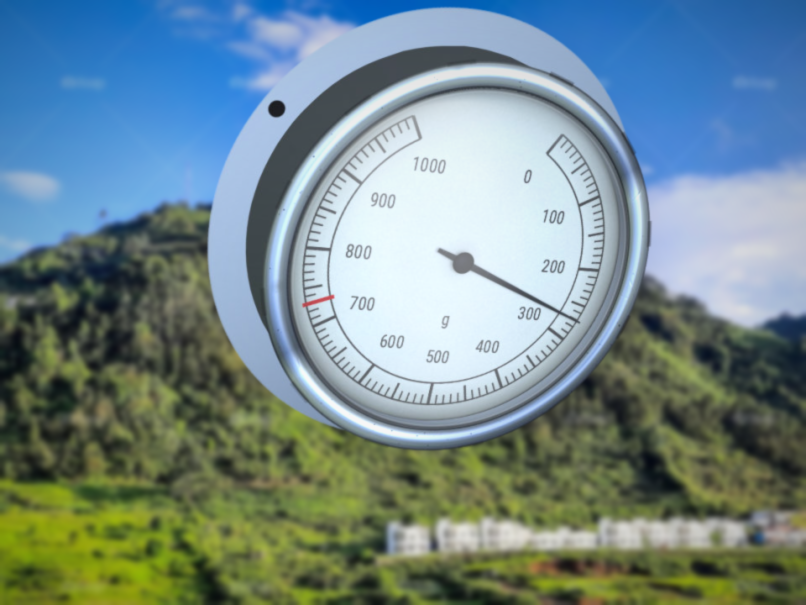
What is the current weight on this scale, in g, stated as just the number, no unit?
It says 270
